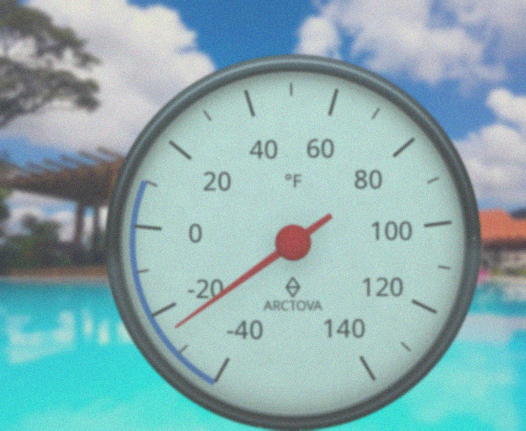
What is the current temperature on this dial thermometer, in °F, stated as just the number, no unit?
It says -25
